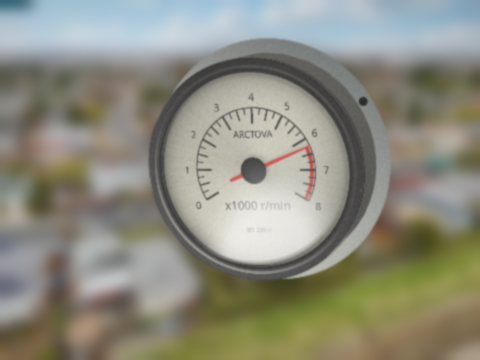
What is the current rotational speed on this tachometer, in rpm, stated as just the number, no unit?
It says 6250
